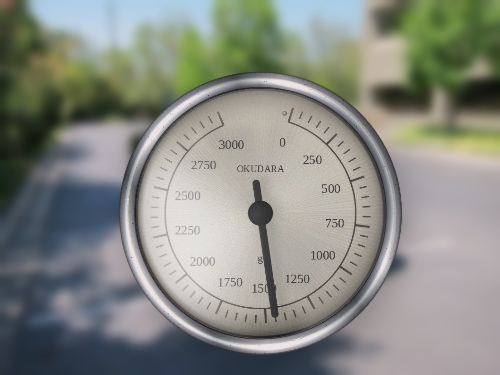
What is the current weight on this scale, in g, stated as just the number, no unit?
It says 1450
